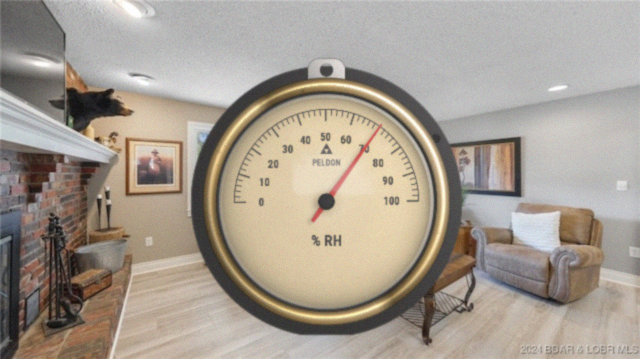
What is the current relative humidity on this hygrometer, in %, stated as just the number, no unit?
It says 70
